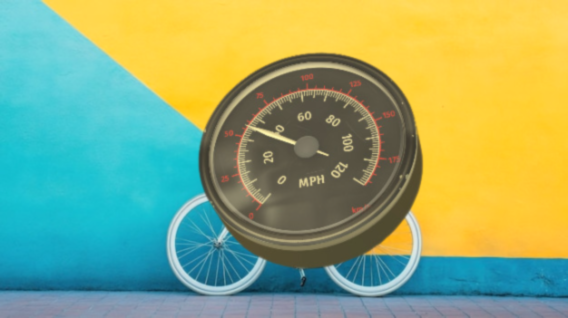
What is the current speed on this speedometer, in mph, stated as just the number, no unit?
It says 35
